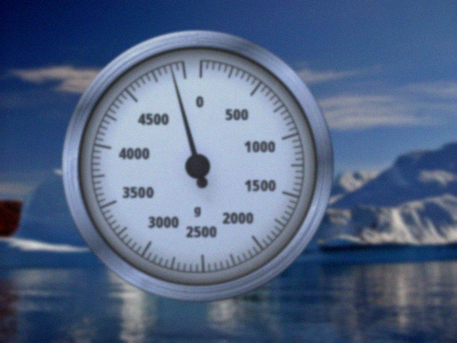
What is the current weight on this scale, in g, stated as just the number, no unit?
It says 4900
